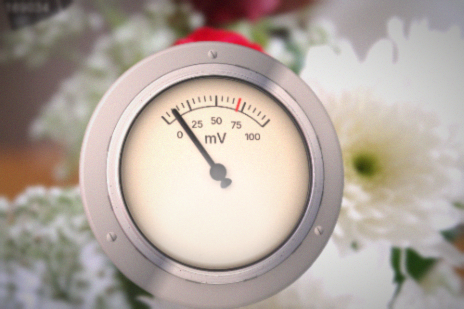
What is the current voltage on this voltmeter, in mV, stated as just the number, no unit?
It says 10
